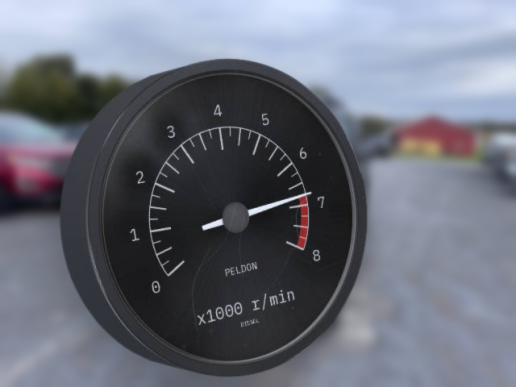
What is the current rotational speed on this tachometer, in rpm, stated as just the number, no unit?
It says 6750
